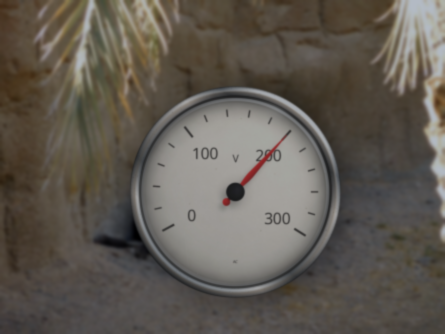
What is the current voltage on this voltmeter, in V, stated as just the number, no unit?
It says 200
